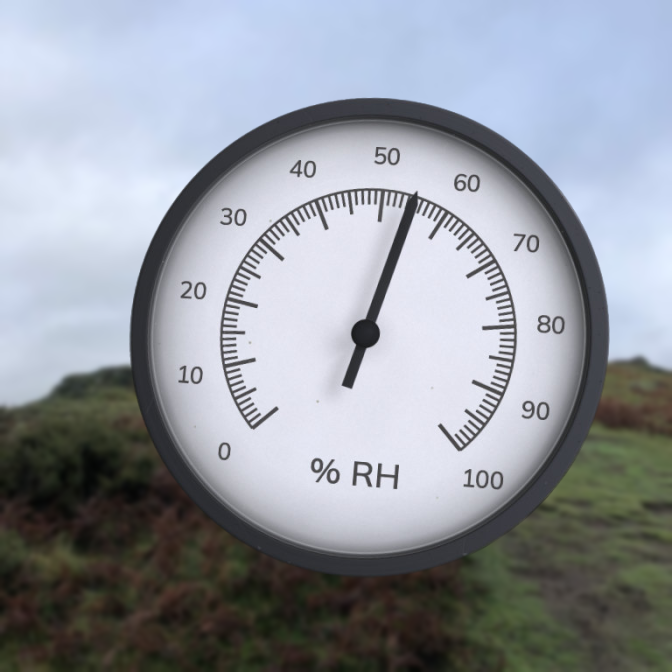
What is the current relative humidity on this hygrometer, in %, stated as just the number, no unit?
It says 55
